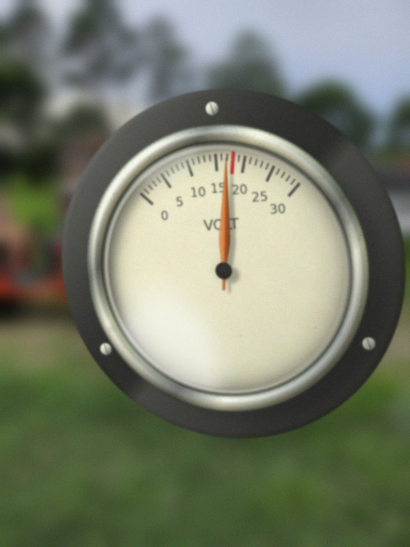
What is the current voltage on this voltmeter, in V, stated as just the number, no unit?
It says 17
